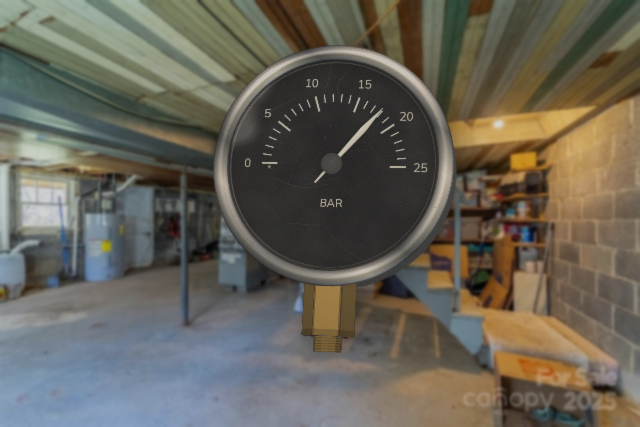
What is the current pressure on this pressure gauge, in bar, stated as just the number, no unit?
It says 18
